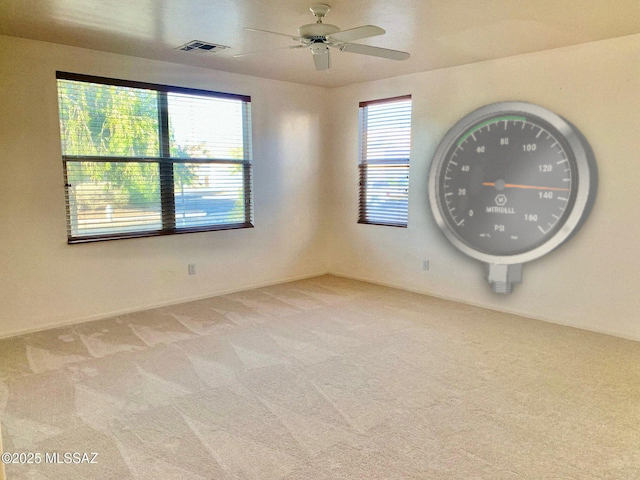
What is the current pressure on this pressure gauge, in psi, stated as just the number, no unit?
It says 135
